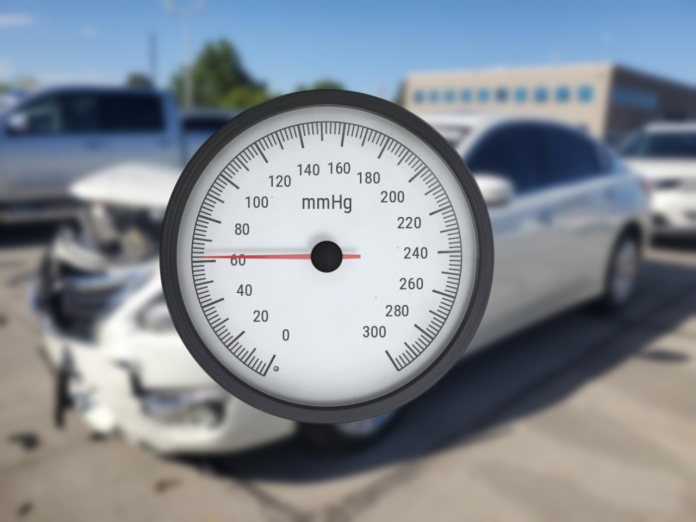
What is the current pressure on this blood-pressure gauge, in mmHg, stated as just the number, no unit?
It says 62
